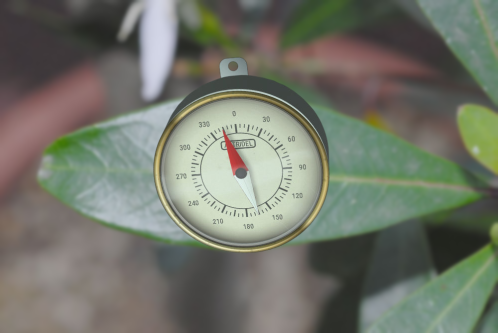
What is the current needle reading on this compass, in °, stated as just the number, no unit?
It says 345
